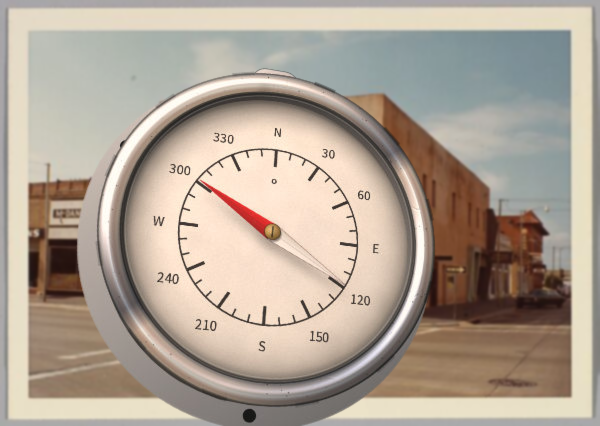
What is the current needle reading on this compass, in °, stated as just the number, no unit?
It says 300
